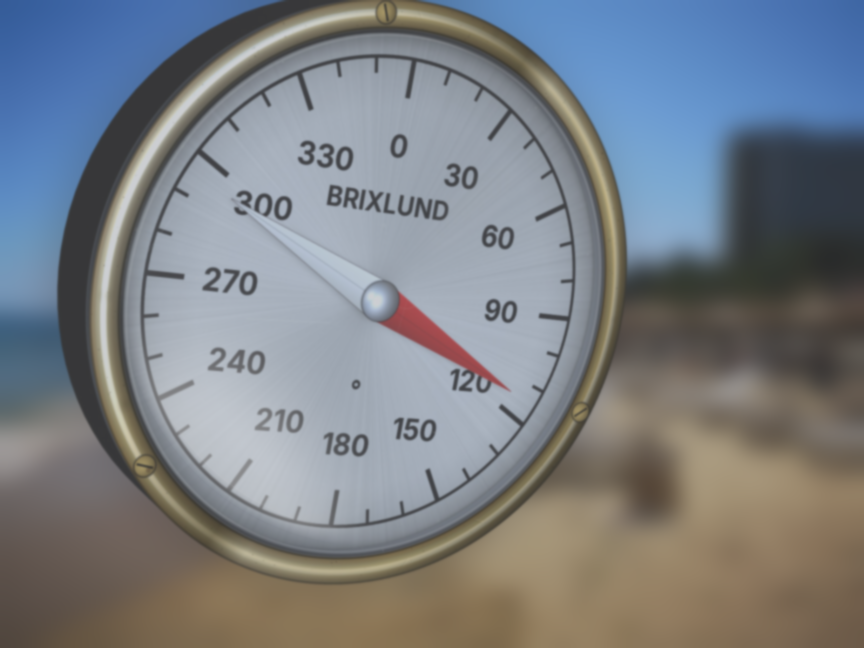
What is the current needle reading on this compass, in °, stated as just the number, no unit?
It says 115
